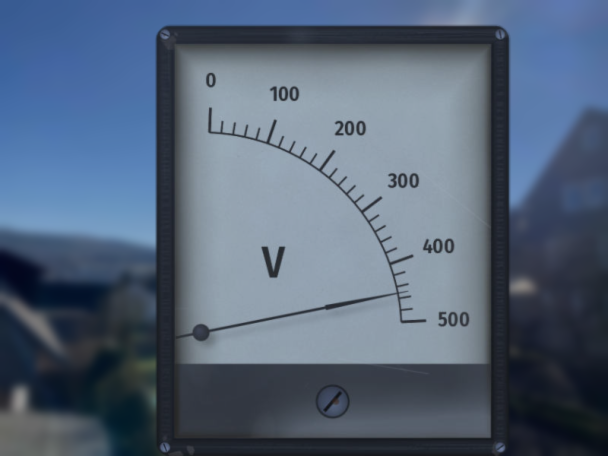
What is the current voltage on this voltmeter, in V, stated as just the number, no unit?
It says 450
